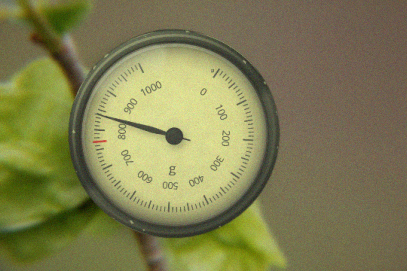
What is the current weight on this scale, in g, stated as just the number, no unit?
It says 840
